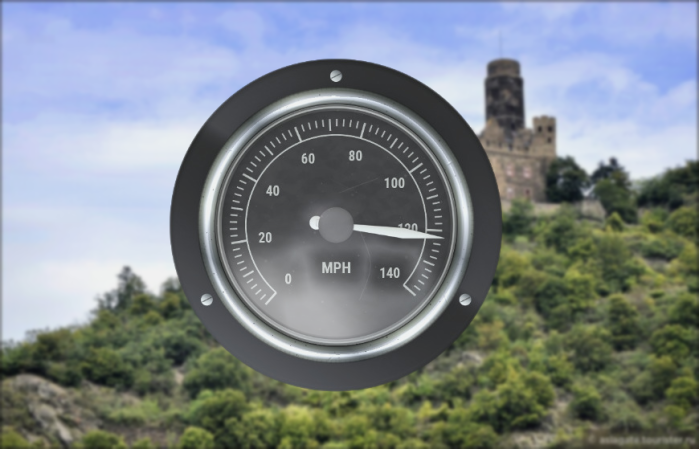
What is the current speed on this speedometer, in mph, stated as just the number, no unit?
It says 122
